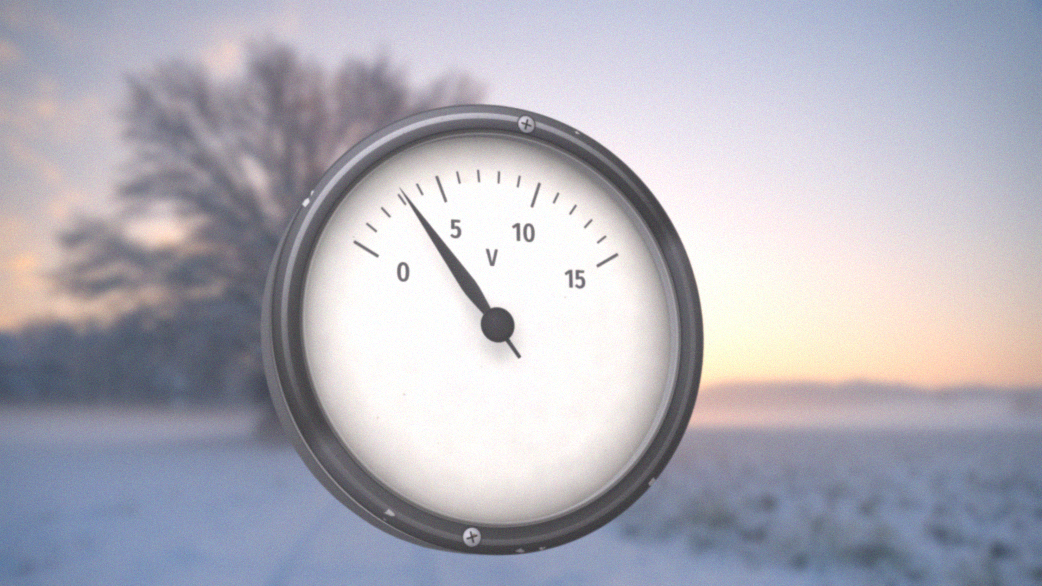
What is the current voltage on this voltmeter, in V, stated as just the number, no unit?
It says 3
